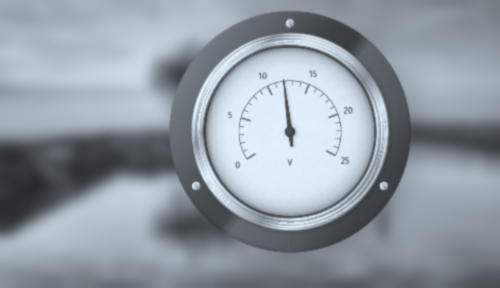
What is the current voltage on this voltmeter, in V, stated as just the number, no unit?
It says 12
